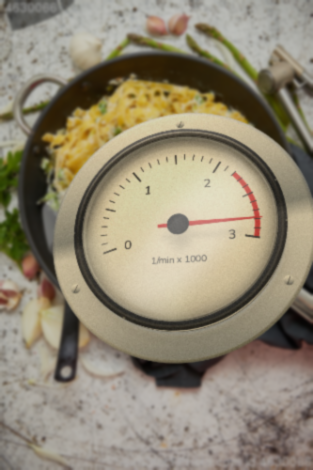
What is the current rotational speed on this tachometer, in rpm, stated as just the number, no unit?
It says 2800
